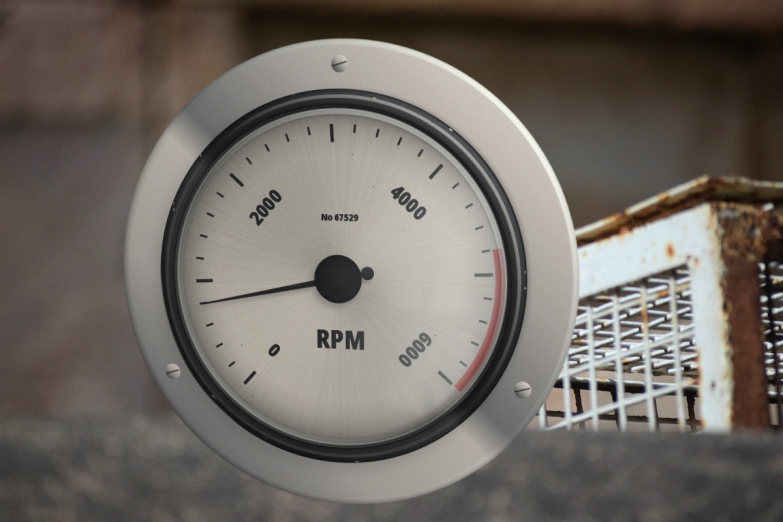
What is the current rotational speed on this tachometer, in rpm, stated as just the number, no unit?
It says 800
